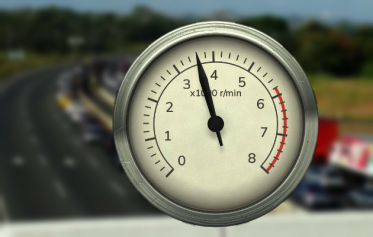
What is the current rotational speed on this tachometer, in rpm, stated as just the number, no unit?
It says 3600
